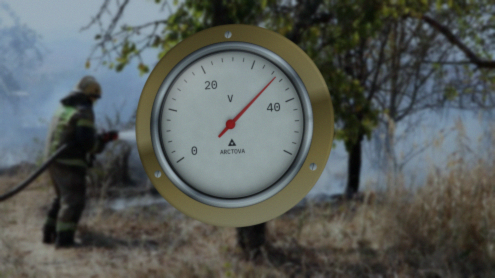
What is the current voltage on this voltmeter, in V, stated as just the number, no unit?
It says 35
